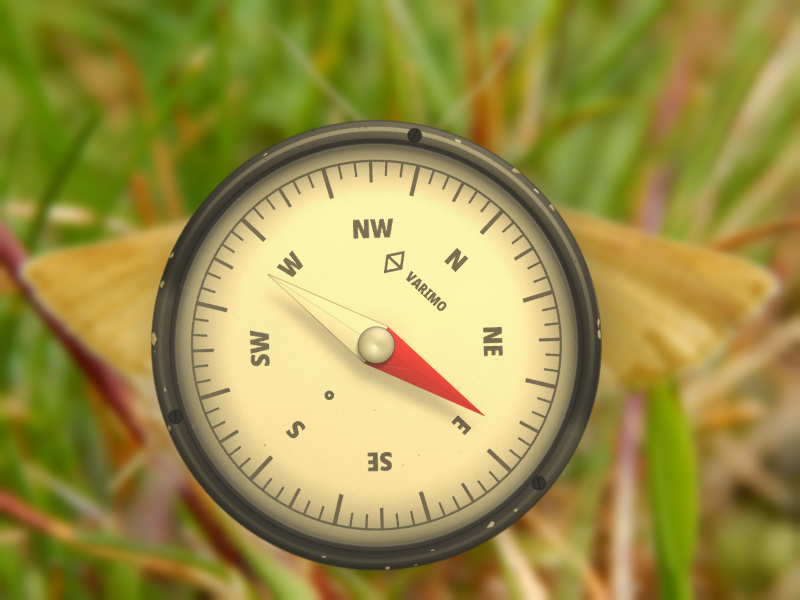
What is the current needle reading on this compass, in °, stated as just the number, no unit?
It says 80
